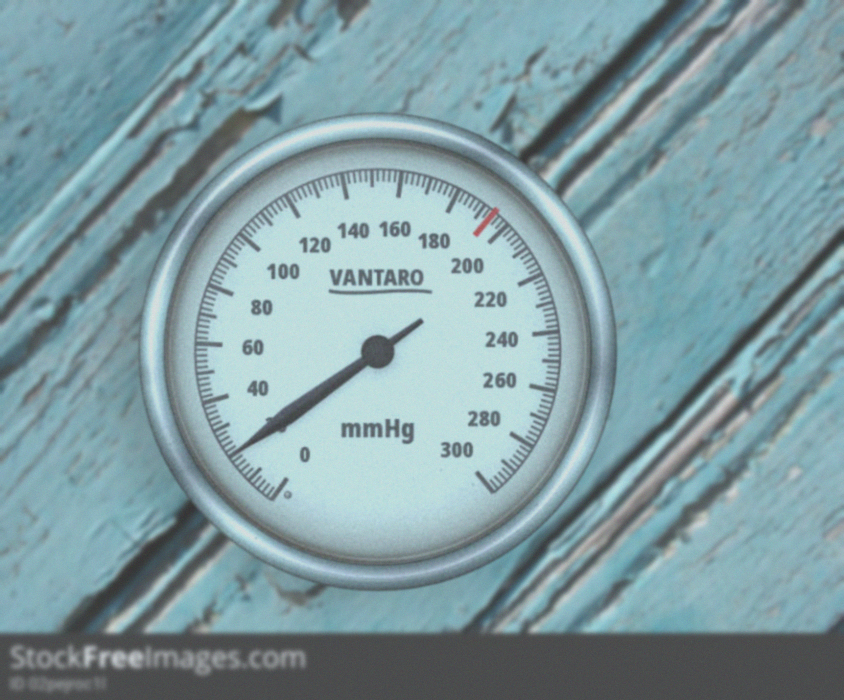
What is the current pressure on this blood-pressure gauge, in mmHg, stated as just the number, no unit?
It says 20
